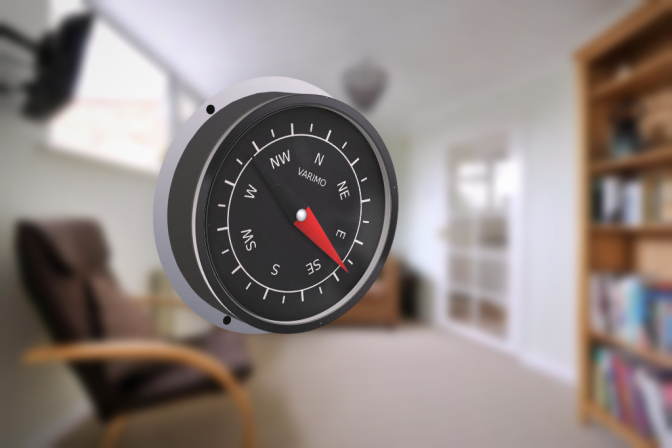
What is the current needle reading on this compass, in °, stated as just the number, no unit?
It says 112.5
